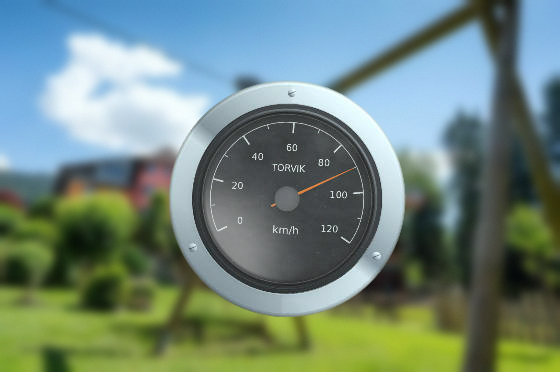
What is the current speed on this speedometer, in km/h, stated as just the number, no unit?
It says 90
